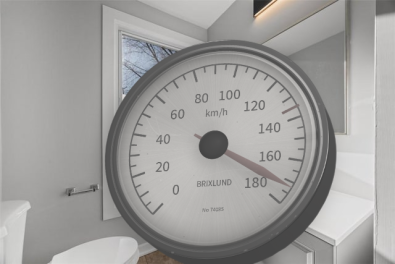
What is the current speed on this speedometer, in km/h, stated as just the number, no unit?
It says 172.5
